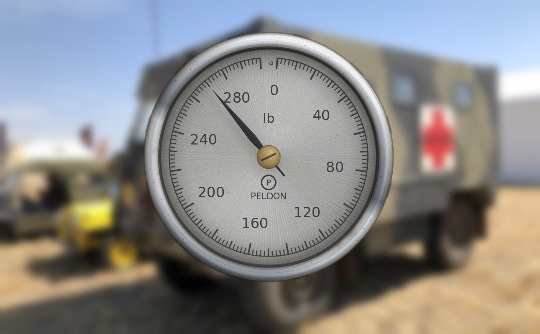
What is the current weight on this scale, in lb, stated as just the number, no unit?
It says 270
